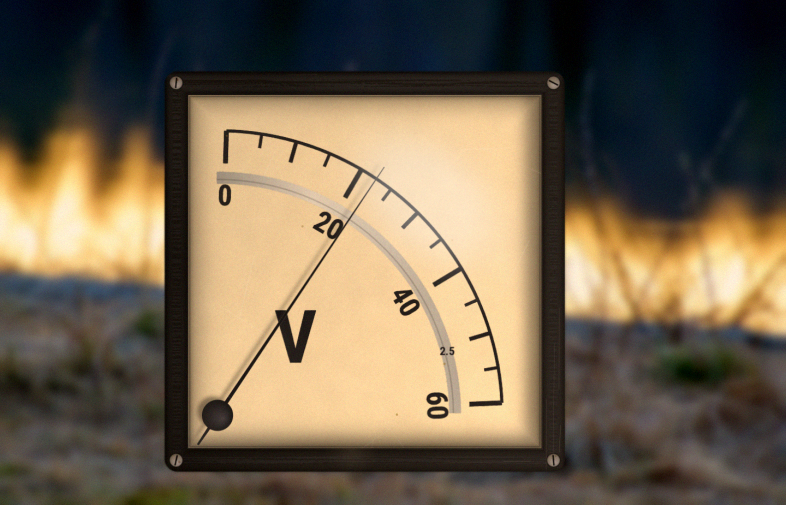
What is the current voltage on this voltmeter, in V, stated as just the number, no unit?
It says 22.5
